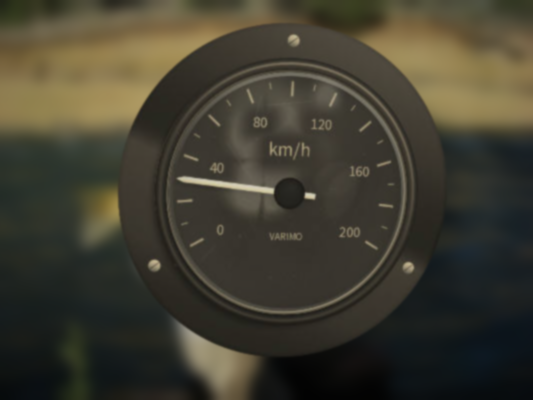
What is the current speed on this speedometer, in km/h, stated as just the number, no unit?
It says 30
